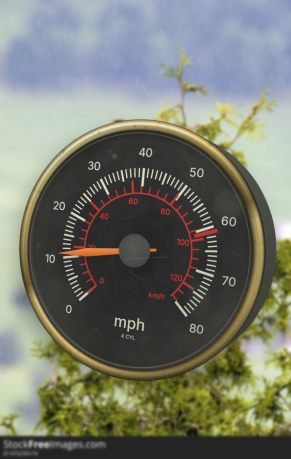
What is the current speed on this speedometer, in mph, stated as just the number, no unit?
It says 11
